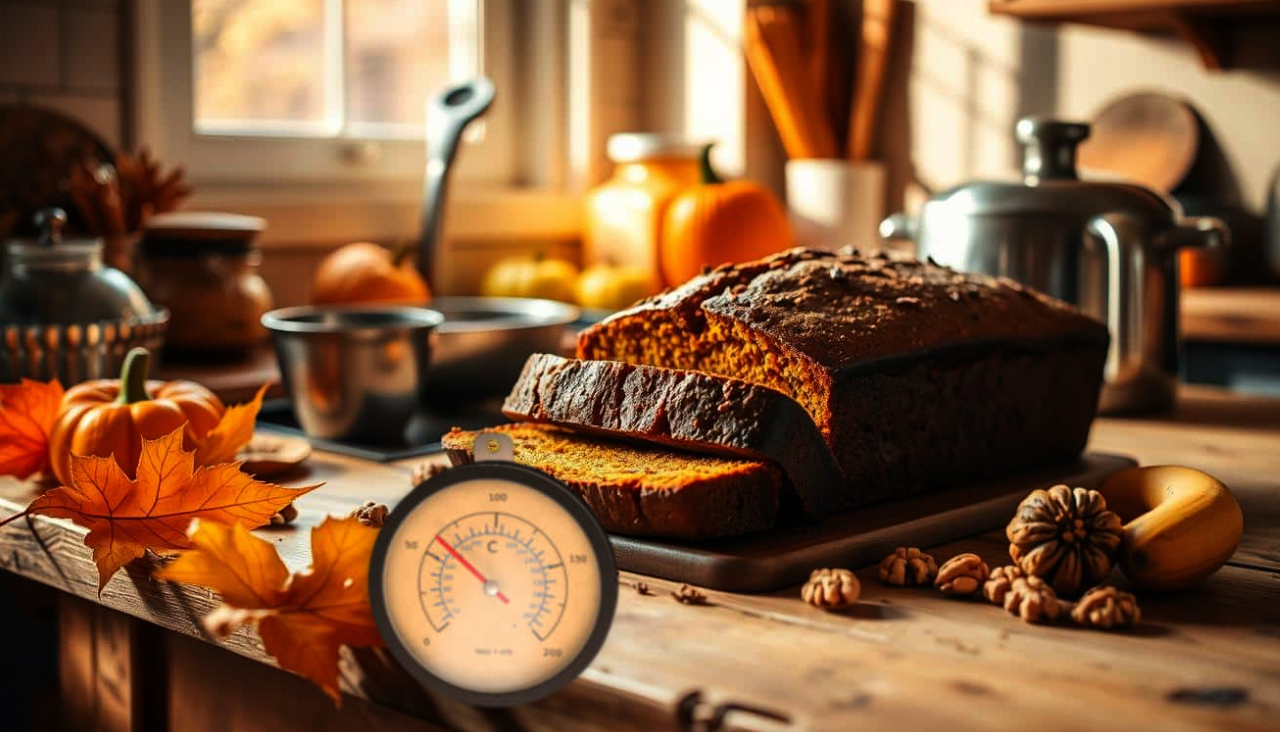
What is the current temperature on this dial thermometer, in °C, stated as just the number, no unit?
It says 62.5
